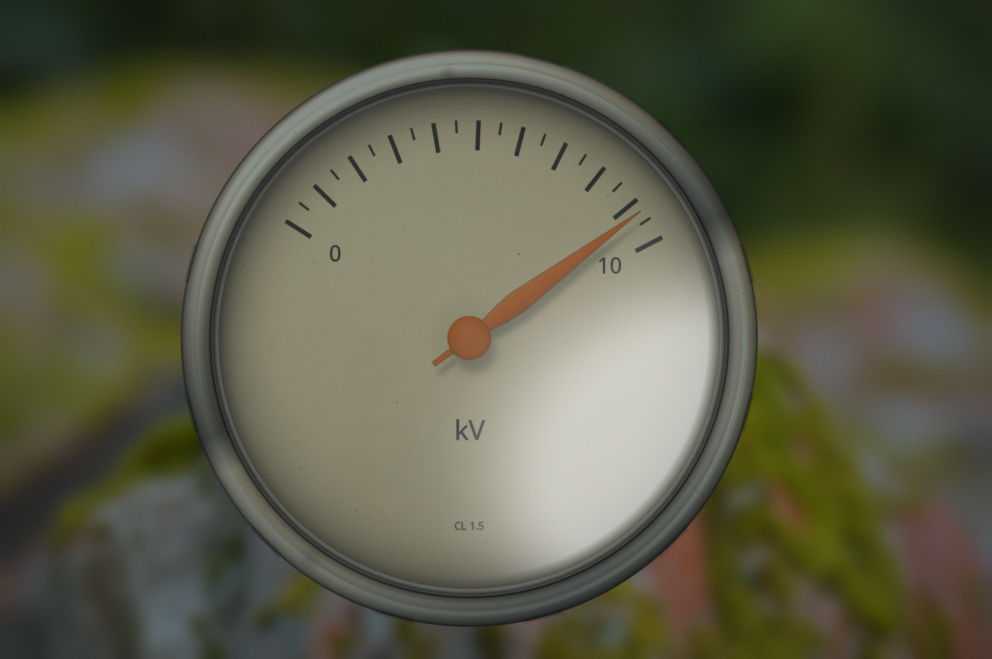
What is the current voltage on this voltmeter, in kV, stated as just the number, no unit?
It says 9.25
